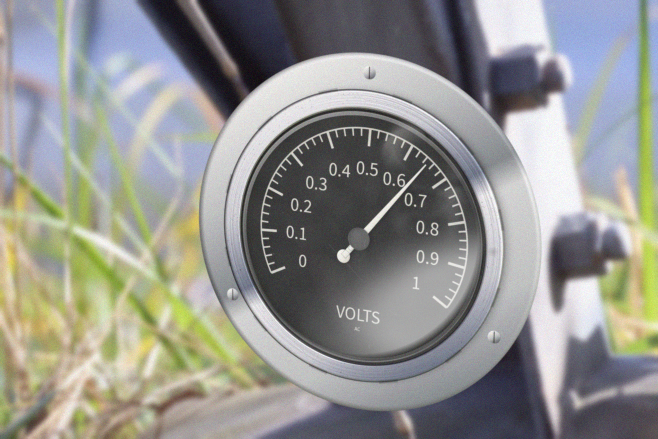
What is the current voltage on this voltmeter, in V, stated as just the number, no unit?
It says 0.65
